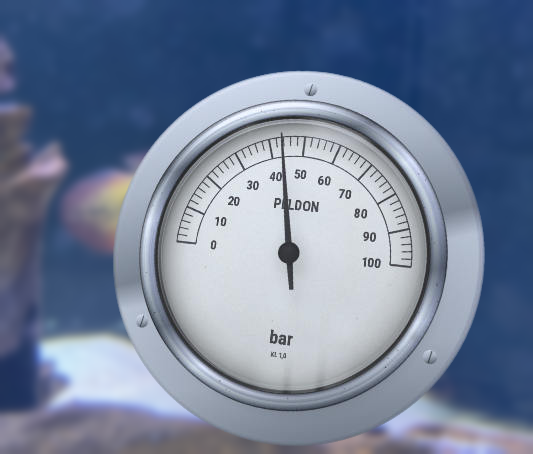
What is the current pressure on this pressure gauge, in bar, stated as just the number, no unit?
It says 44
